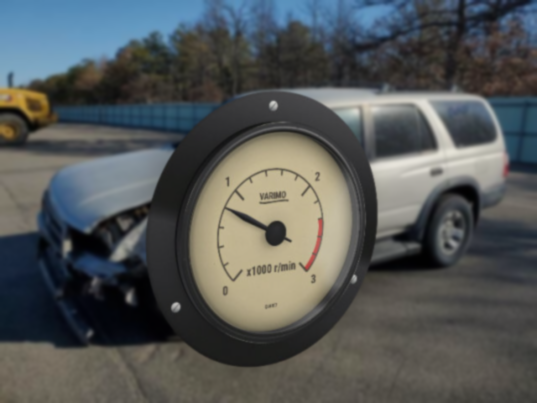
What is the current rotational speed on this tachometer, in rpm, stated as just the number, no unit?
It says 800
